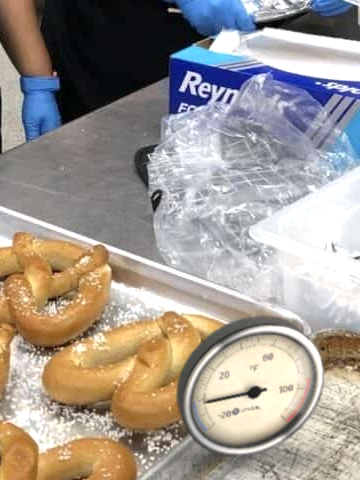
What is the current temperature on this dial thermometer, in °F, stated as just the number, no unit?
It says 0
